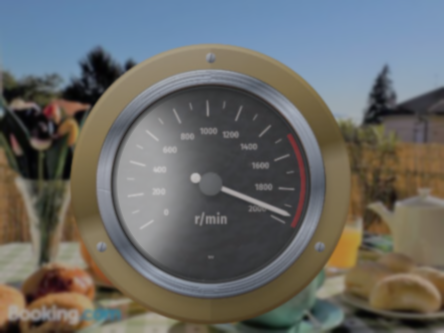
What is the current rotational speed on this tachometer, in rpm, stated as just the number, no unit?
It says 1950
